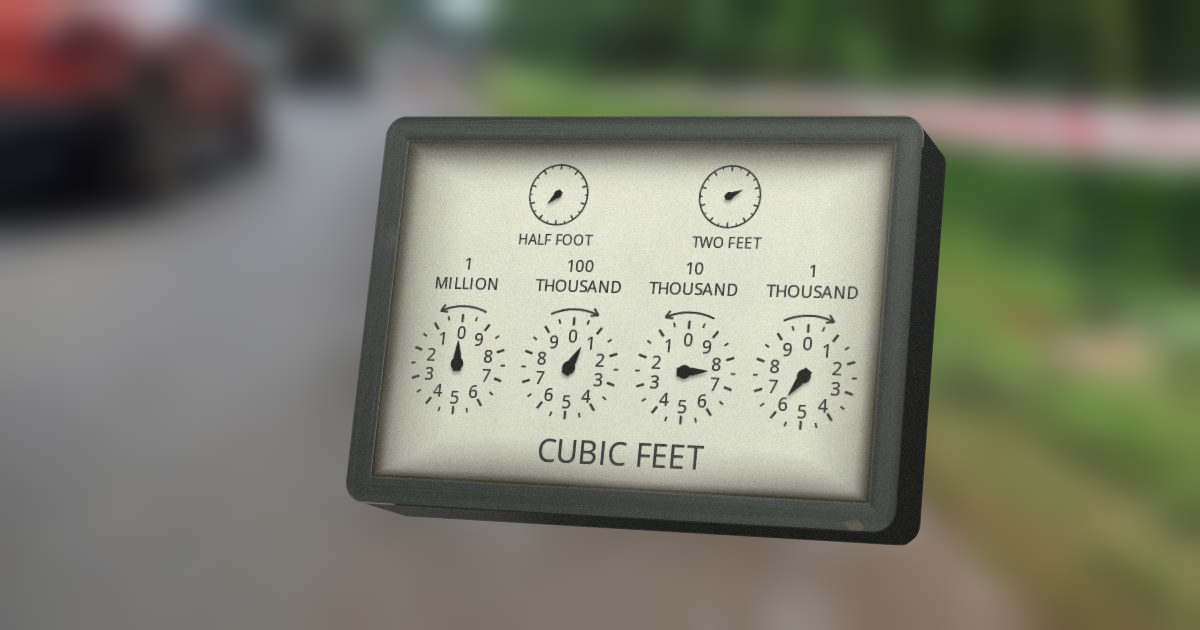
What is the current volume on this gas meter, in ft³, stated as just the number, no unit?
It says 7600
